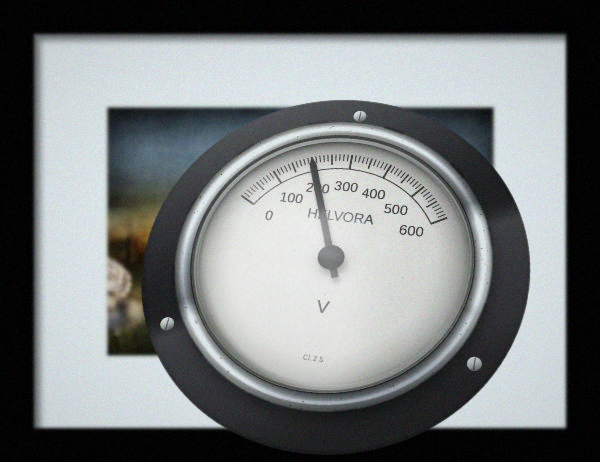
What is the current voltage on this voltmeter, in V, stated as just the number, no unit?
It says 200
